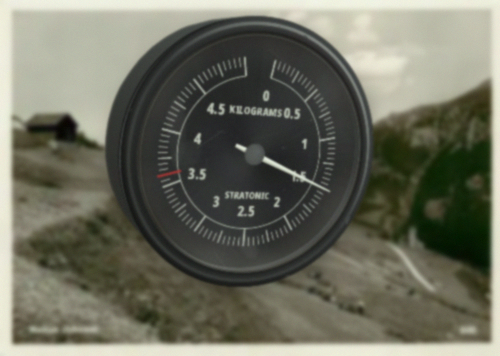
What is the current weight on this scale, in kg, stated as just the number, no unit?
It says 1.5
